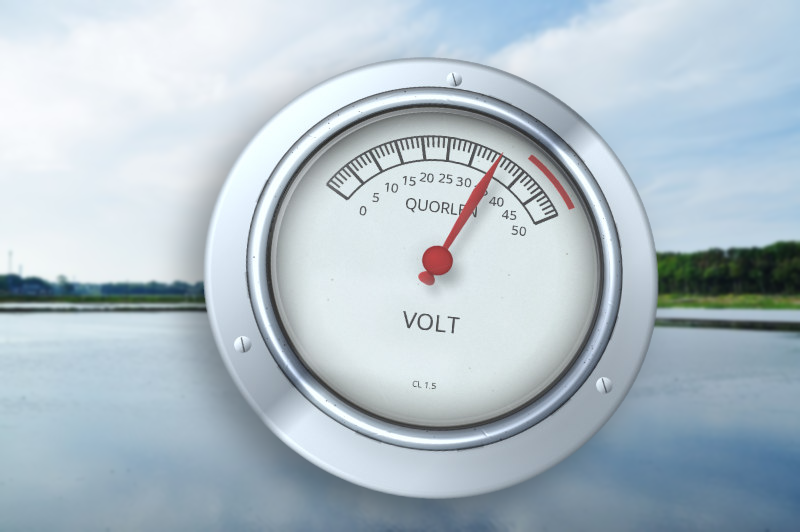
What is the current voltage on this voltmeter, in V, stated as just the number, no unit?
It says 35
